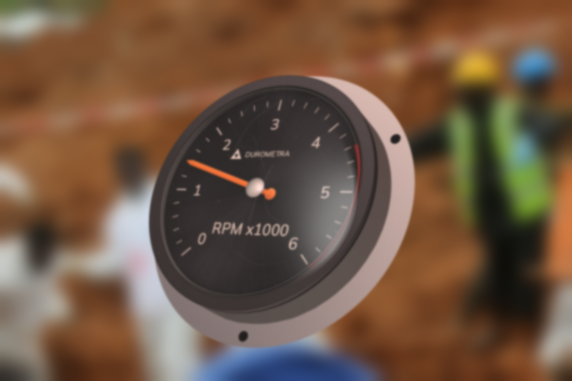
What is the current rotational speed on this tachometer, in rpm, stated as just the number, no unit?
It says 1400
